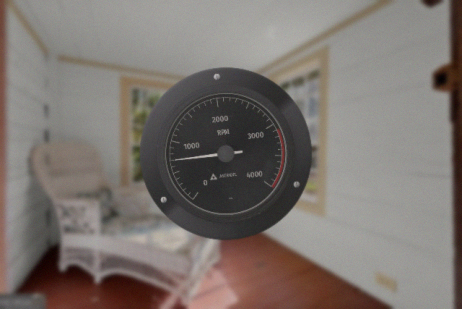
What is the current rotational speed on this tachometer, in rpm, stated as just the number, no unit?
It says 700
